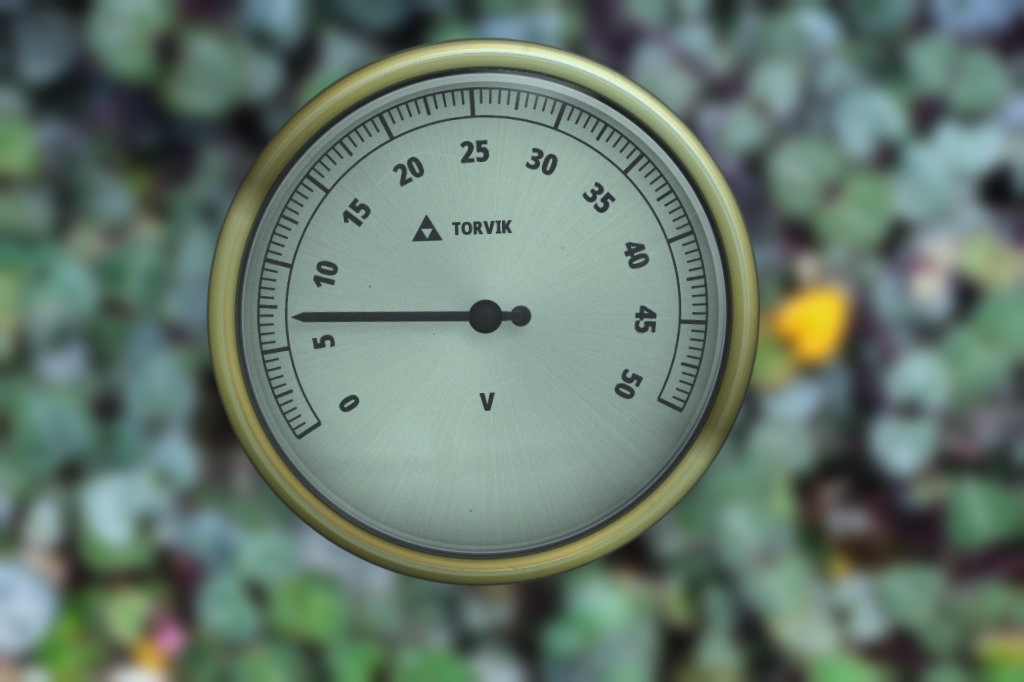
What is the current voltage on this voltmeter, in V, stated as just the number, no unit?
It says 7
